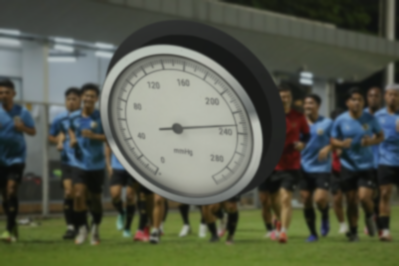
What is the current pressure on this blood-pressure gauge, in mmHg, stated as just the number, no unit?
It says 230
